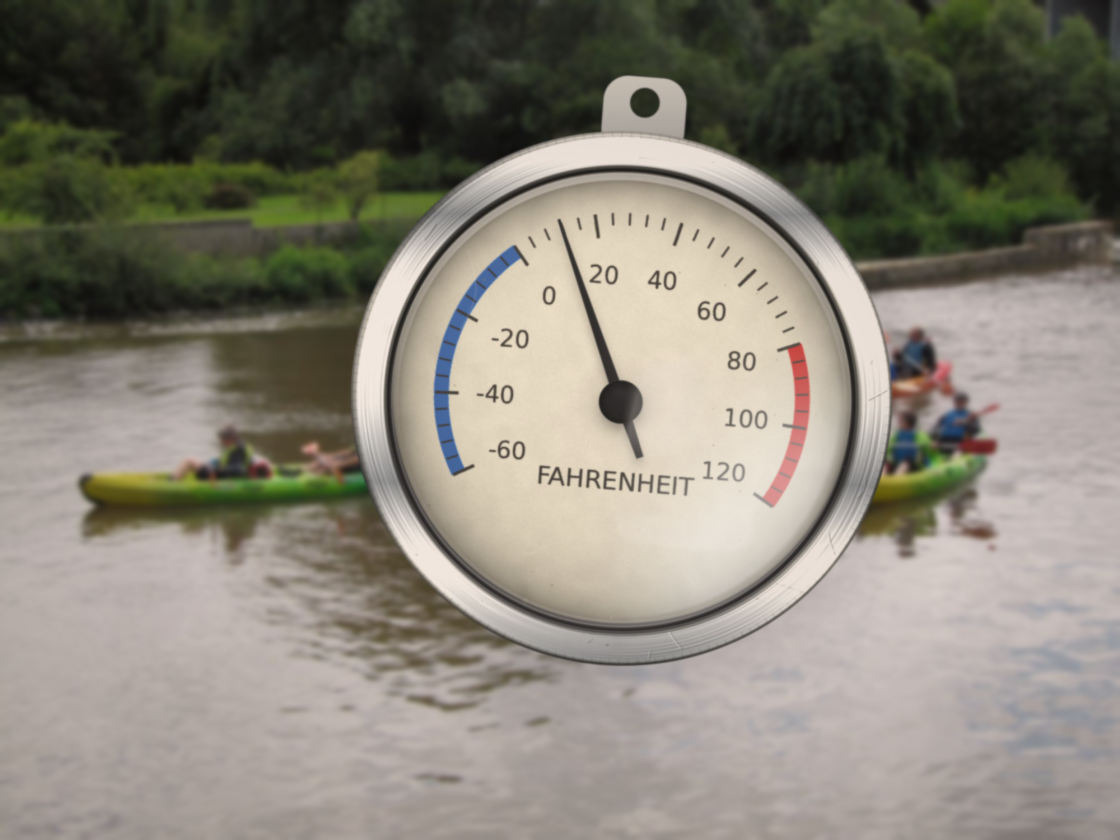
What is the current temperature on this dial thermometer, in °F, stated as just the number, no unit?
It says 12
